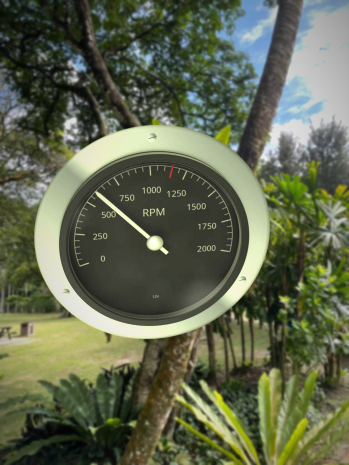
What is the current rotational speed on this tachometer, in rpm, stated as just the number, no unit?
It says 600
